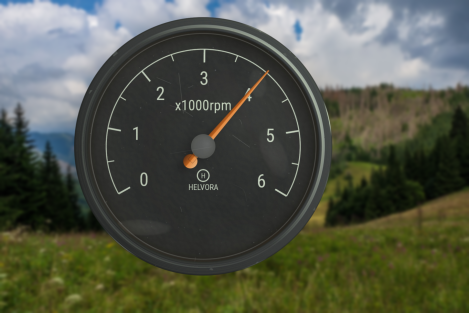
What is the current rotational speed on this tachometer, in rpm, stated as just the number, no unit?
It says 4000
